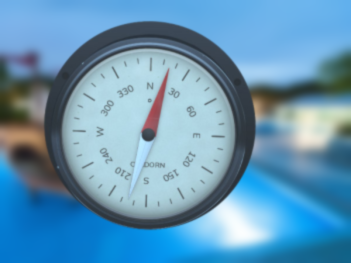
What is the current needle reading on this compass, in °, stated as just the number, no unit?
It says 15
